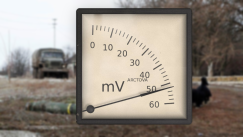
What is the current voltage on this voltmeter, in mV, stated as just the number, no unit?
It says 52
